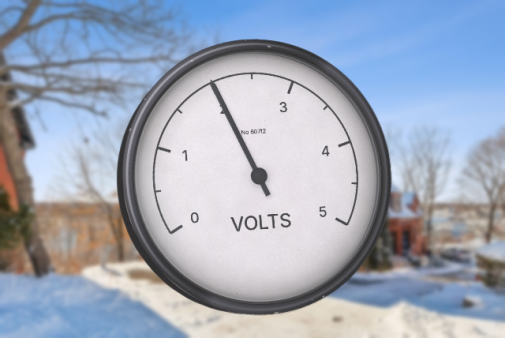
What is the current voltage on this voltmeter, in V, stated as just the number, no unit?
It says 2
